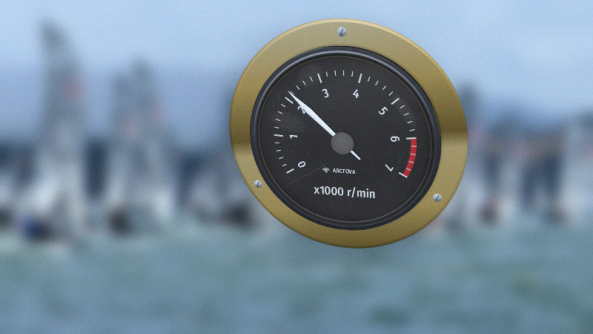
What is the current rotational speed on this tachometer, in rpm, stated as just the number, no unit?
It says 2200
